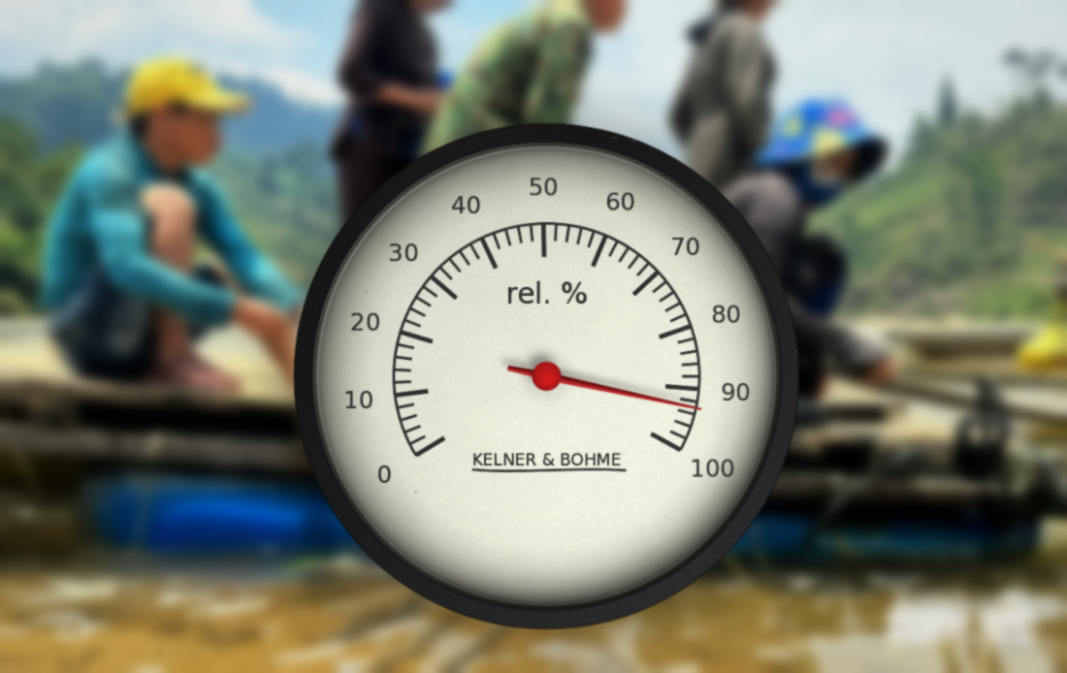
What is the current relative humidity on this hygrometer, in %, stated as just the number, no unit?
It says 93
